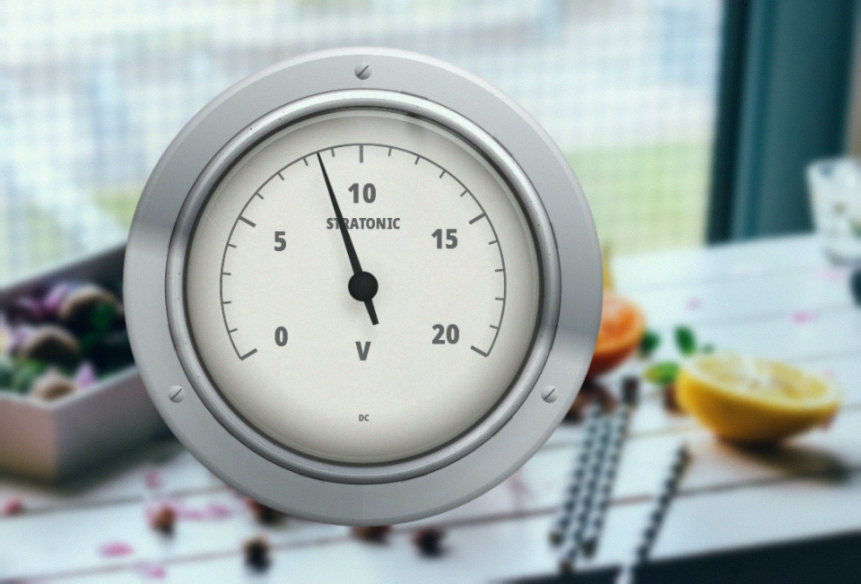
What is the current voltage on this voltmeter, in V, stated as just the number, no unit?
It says 8.5
